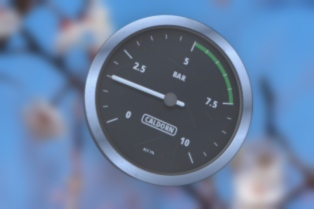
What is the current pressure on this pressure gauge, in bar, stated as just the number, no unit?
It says 1.5
